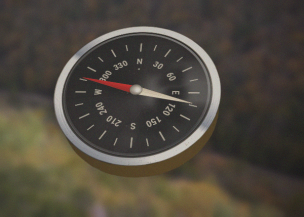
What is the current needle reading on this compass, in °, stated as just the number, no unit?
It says 285
